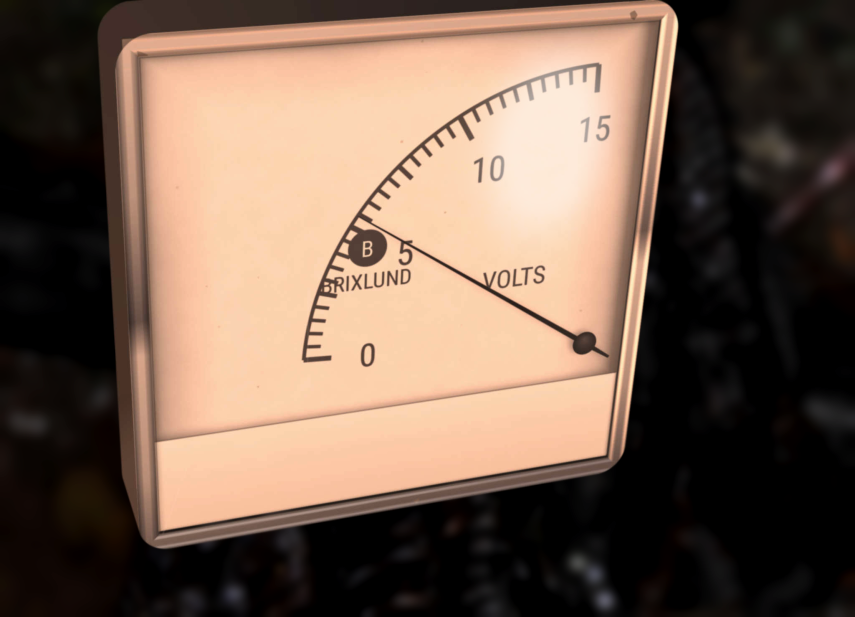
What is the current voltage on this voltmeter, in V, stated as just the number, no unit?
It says 5.5
